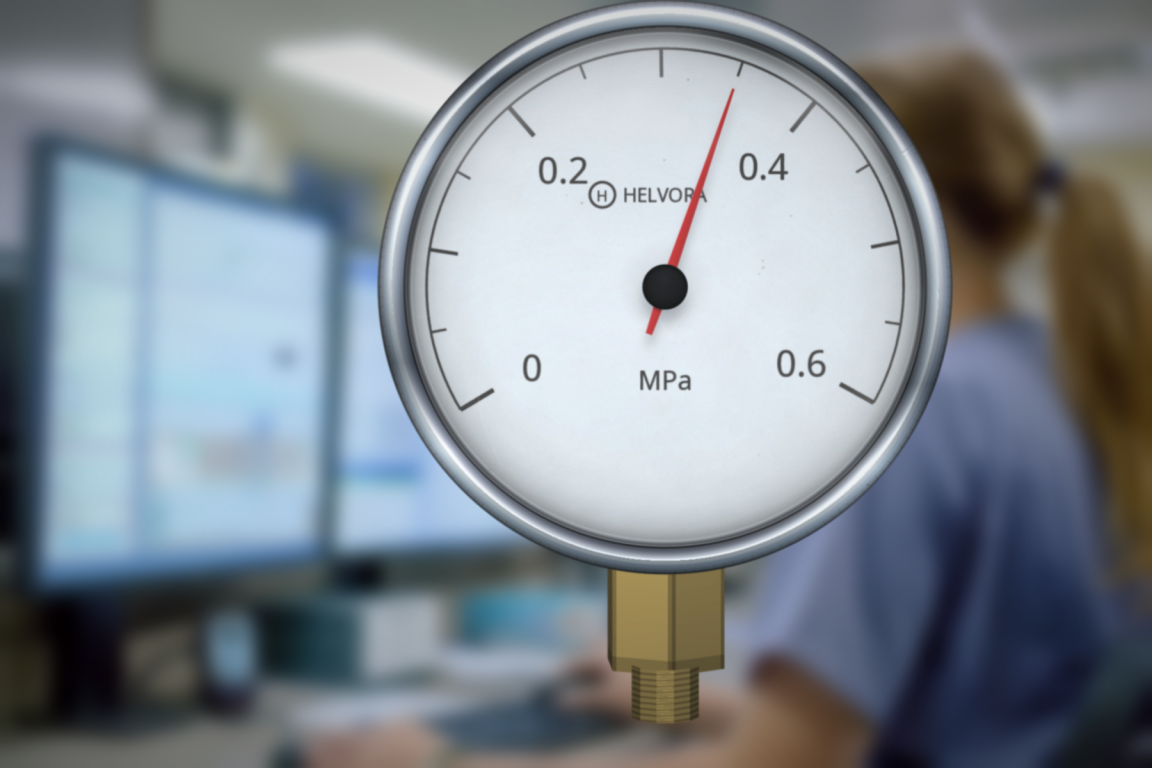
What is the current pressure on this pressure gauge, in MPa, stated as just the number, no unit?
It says 0.35
